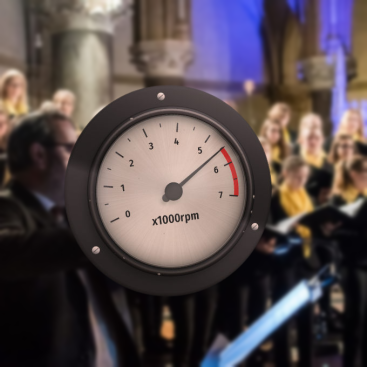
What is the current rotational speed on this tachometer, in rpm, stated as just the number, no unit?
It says 5500
